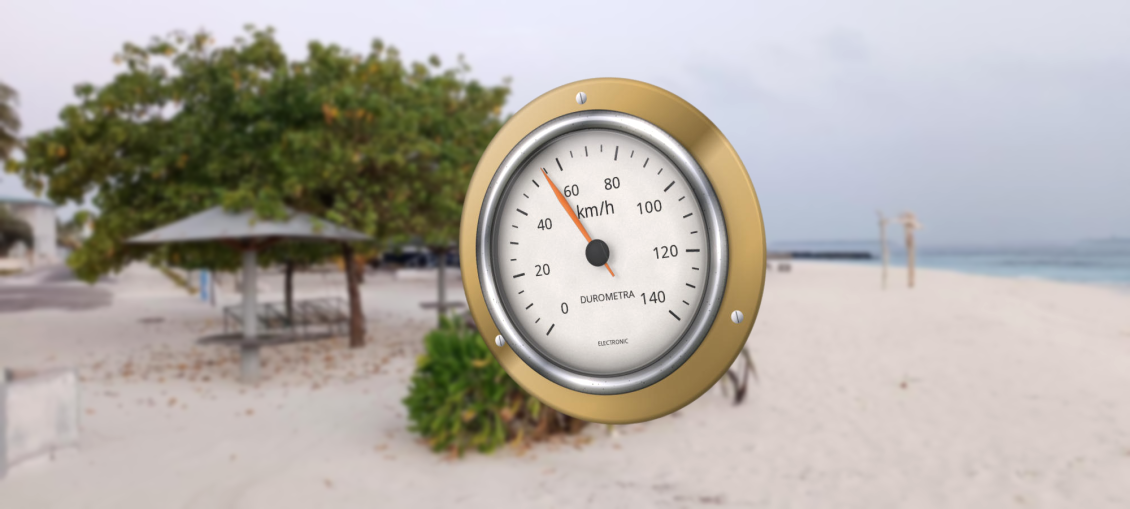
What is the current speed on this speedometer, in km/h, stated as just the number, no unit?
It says 55
